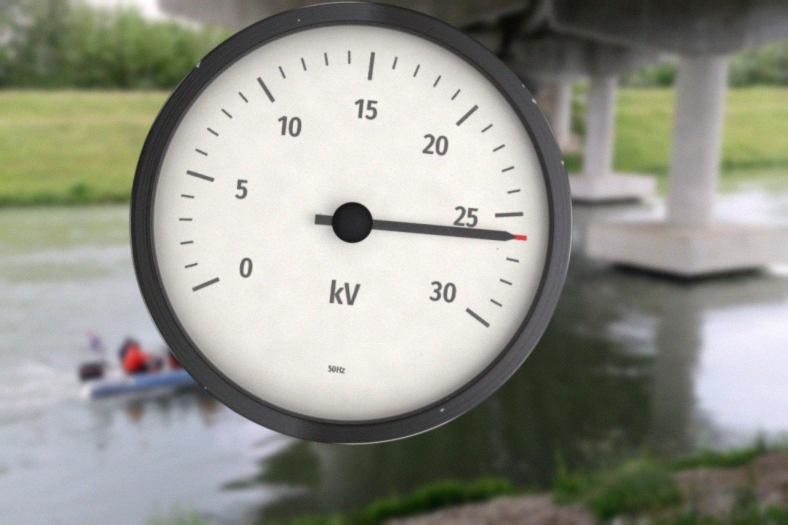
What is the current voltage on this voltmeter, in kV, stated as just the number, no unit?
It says 26
